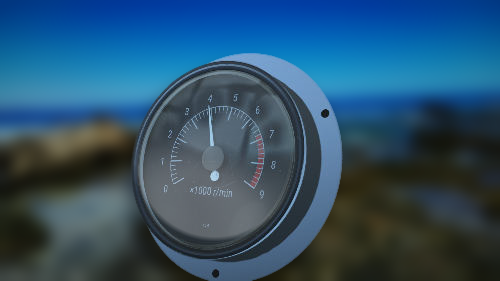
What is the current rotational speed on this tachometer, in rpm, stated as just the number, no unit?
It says 4000
